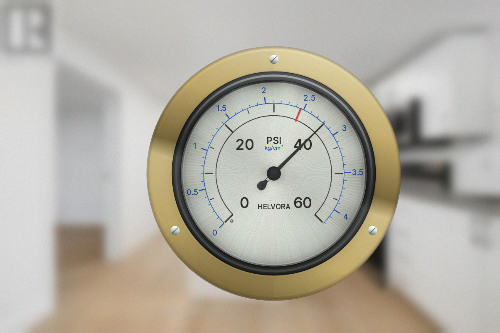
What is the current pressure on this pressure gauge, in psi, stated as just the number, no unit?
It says 40
